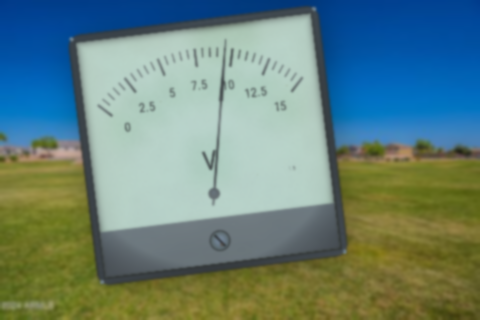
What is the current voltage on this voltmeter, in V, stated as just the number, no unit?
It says 9.5
